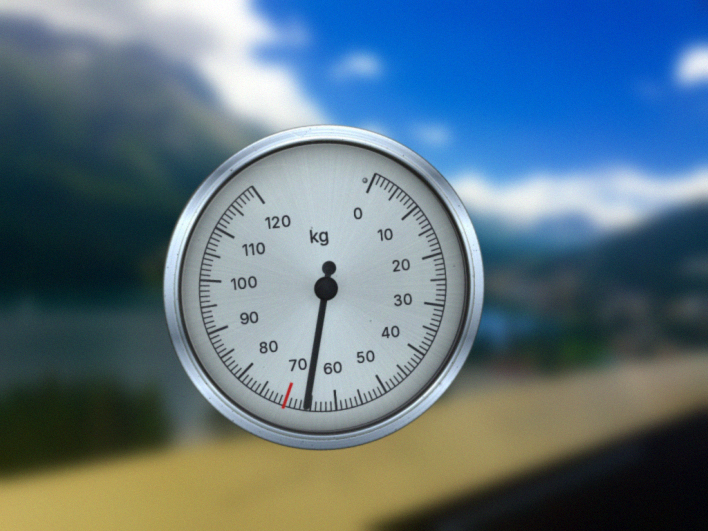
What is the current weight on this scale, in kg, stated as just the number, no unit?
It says 66
